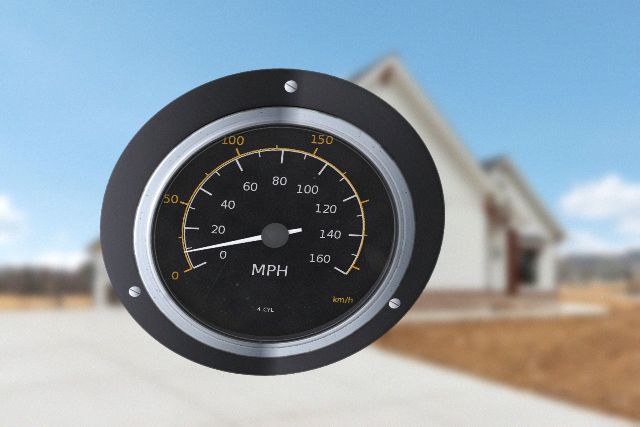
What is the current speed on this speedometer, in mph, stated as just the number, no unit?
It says 10
